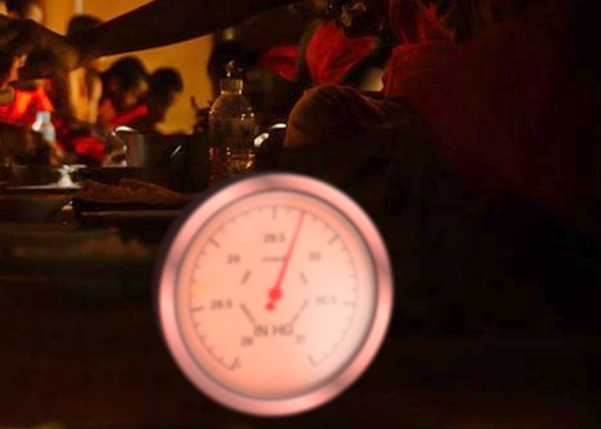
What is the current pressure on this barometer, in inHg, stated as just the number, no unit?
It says 29.7
